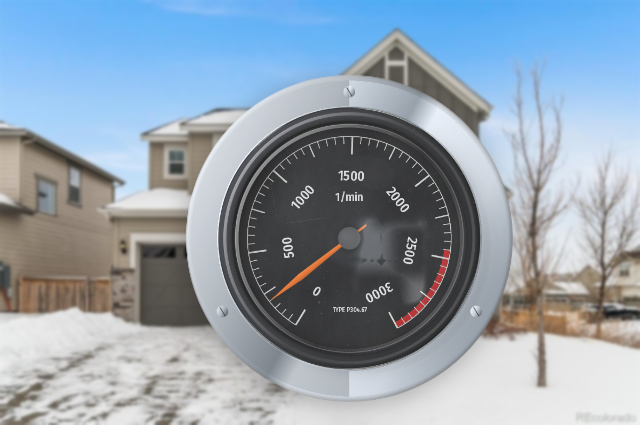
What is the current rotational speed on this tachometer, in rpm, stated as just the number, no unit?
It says 200
